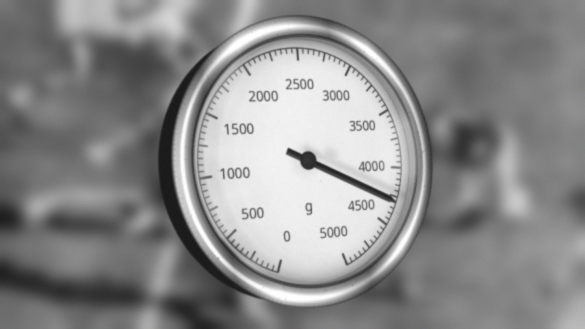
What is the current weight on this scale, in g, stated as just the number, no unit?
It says 4300
